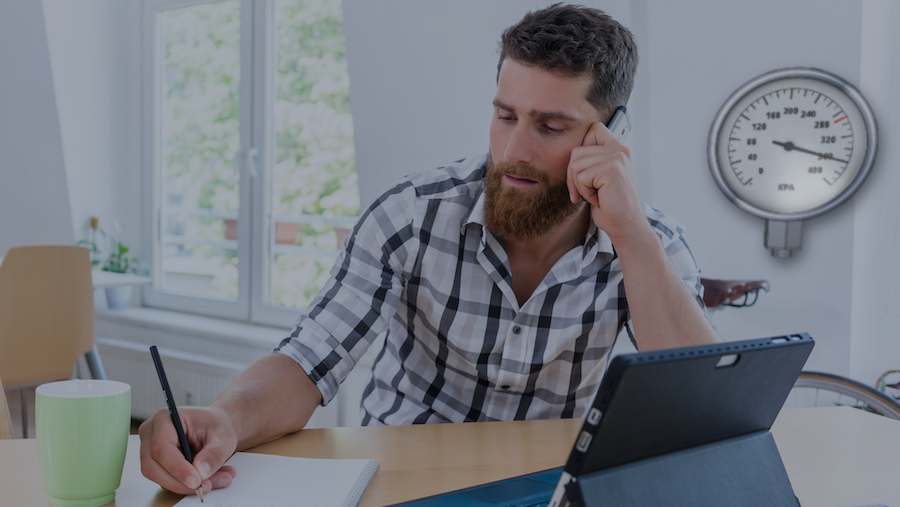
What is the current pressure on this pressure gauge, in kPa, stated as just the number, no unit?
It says 360
